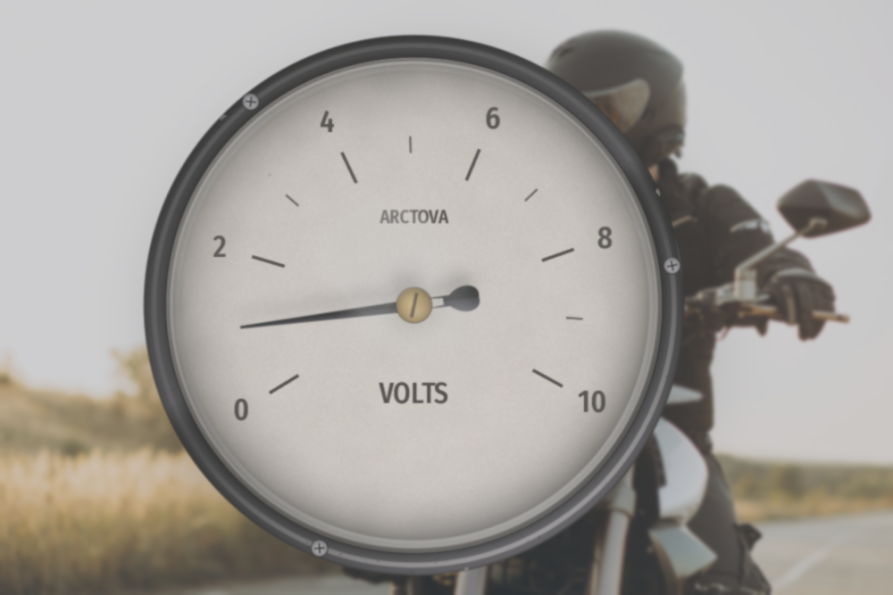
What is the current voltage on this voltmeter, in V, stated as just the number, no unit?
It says 1
